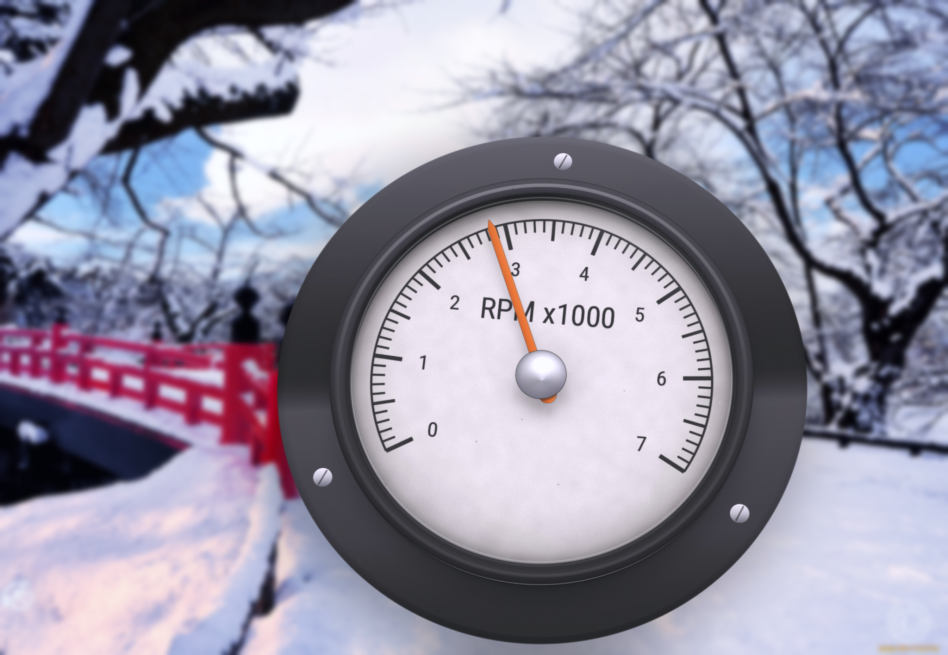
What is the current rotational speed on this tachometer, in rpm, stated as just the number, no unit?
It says 2850
